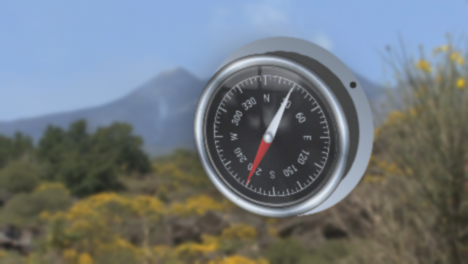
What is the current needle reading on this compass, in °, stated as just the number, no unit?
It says 210
